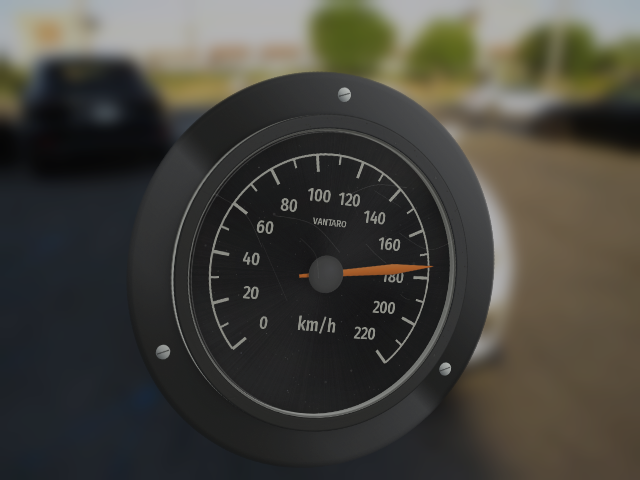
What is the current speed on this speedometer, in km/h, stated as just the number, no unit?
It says 175
